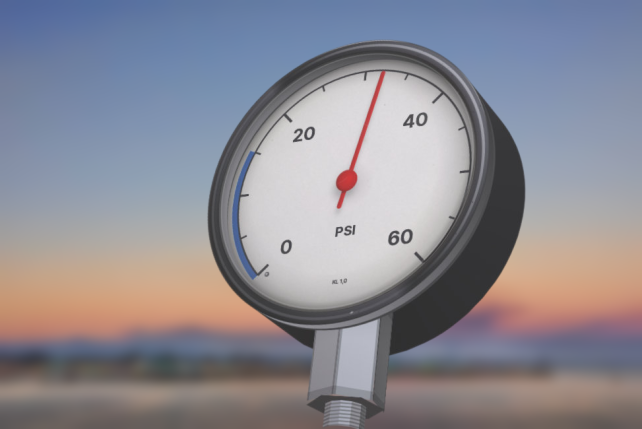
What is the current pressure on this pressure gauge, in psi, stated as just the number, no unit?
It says 32.5
